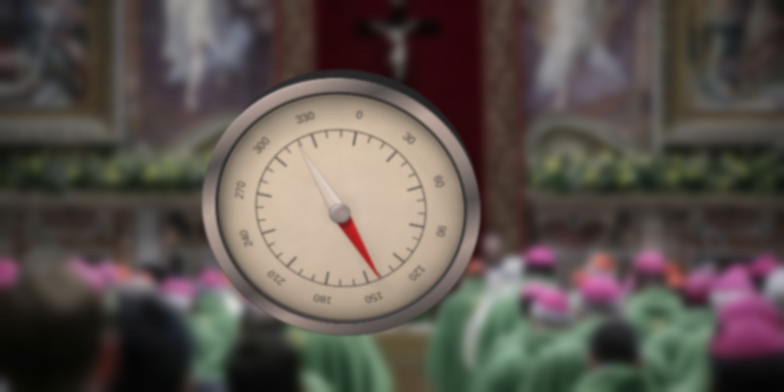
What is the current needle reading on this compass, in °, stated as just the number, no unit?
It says 140
